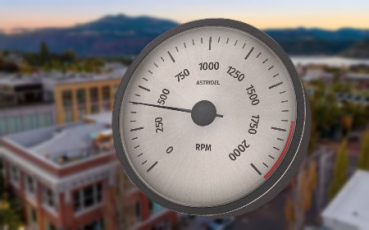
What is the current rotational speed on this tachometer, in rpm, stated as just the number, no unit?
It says 400
